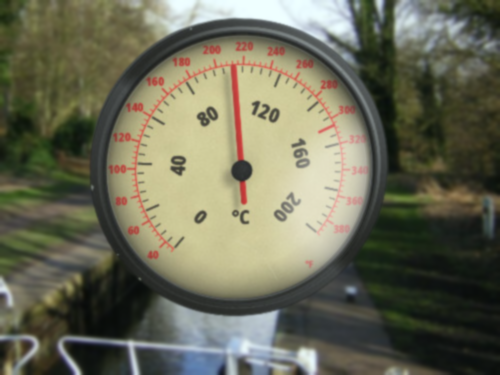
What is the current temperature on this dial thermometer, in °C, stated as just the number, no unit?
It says 100
